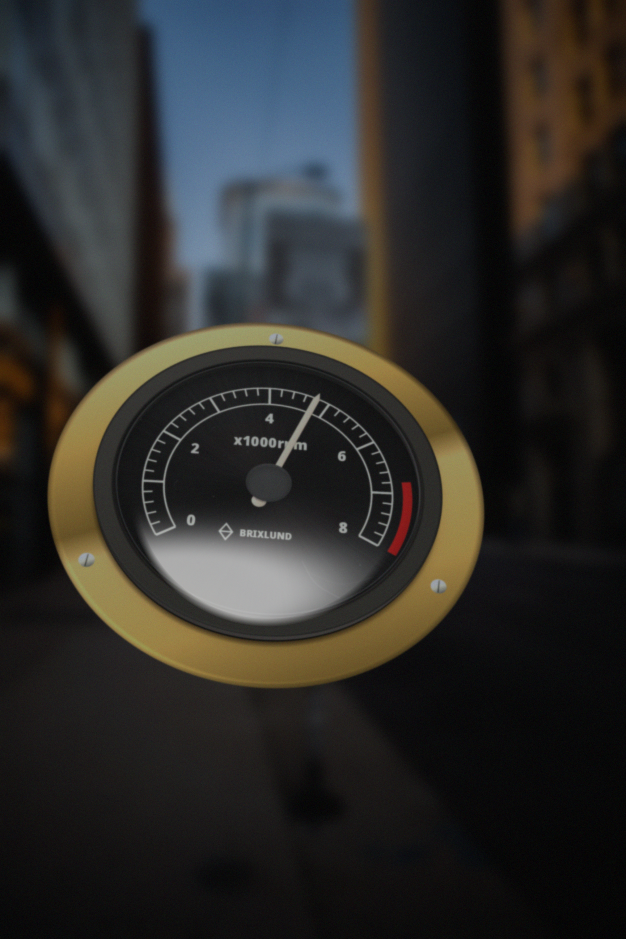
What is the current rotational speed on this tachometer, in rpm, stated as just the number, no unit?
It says 4800
